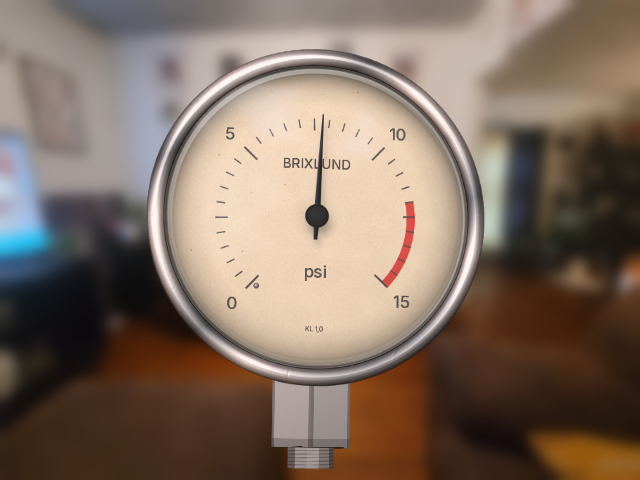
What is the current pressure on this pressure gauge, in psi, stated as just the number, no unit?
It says 7.75
